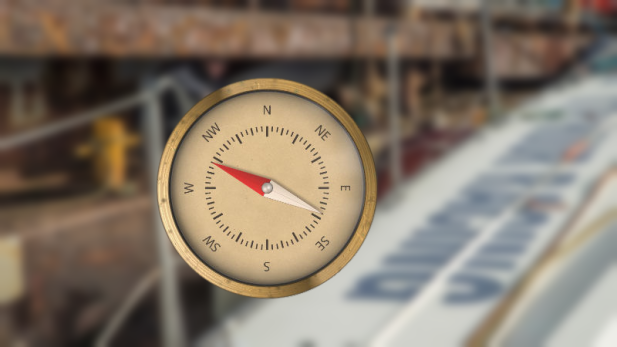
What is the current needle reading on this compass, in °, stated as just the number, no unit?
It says 295
